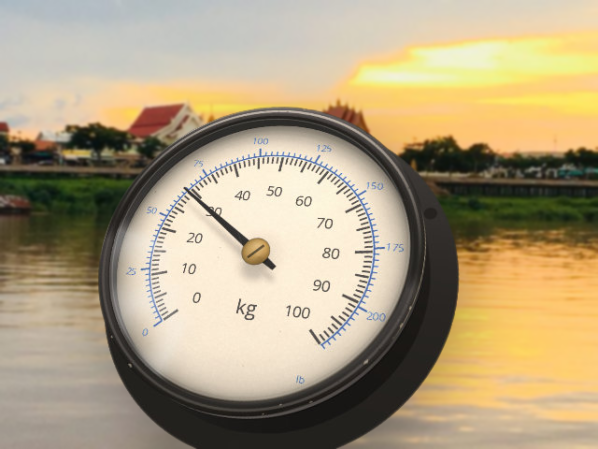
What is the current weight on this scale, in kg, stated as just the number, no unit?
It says 29
